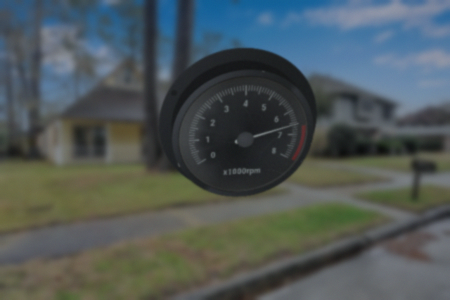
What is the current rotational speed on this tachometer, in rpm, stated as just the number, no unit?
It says 6500
